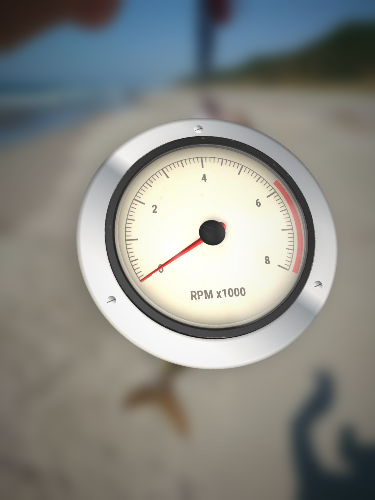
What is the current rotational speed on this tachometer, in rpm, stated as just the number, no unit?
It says 0
